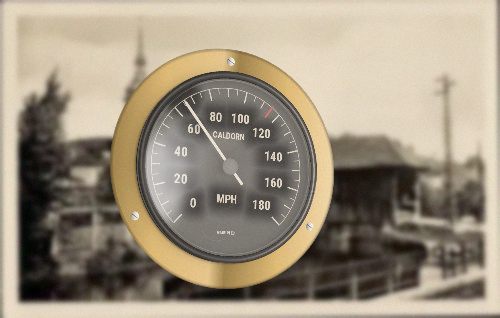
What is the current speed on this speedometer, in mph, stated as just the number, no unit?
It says 65
